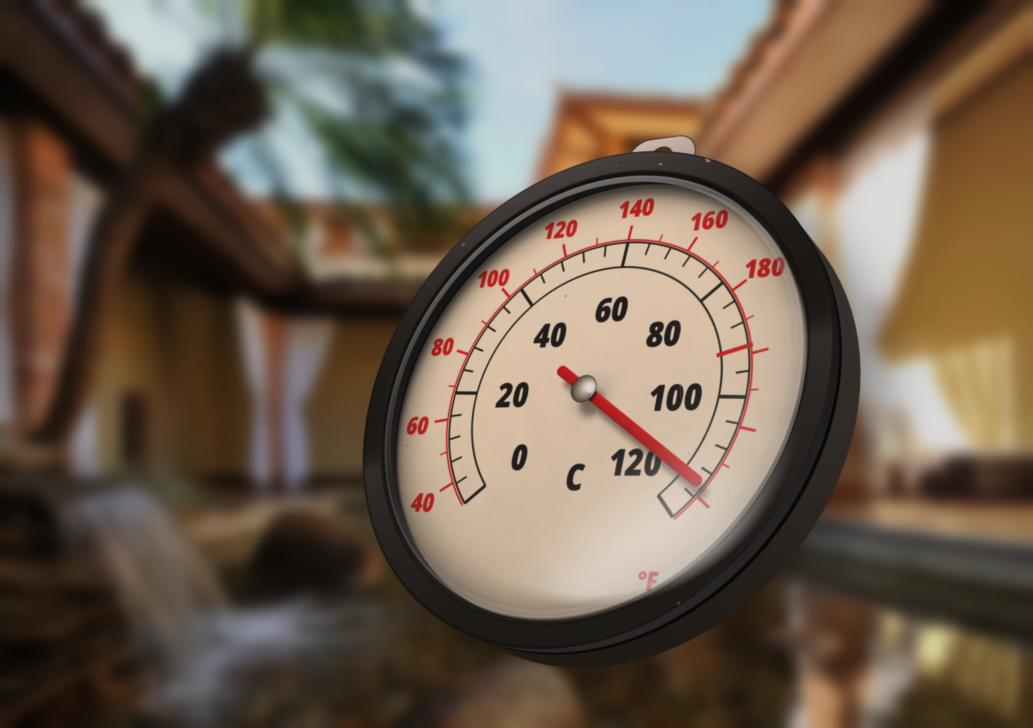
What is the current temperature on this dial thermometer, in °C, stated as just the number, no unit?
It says 114
